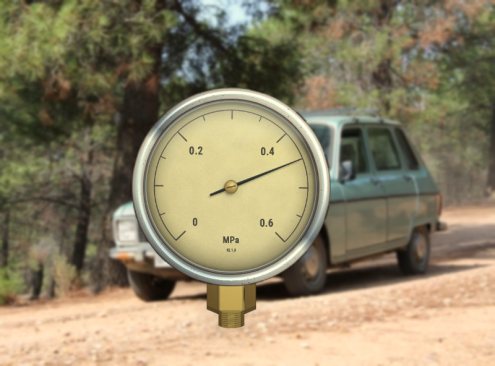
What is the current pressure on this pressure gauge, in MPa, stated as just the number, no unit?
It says 0.45
